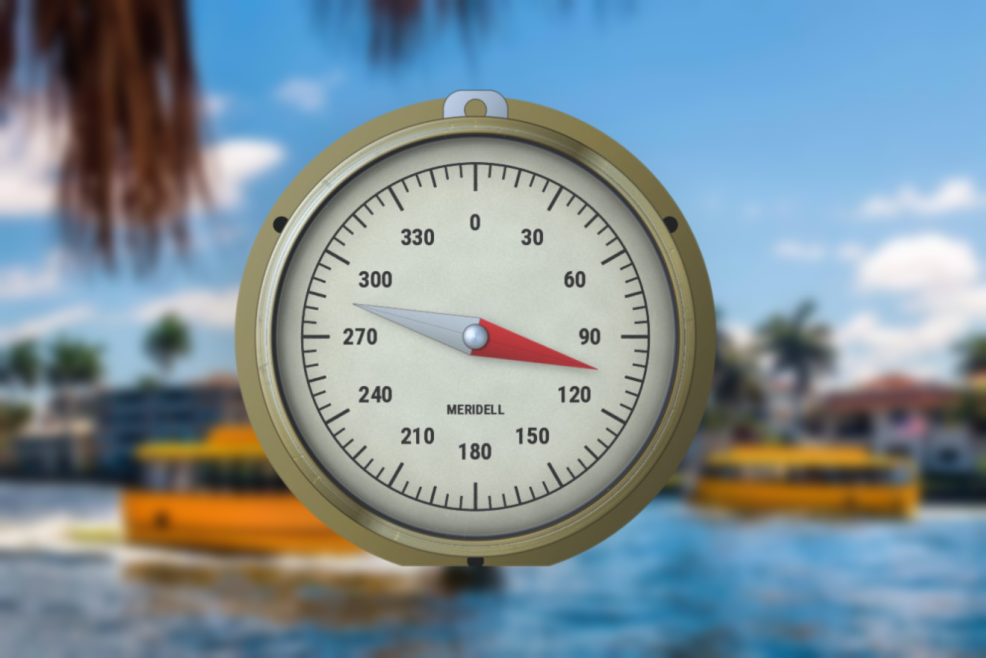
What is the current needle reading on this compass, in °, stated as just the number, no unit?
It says 105
